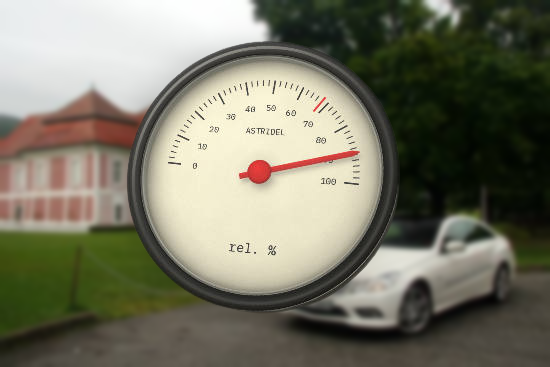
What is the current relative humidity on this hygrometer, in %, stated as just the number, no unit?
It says 90
